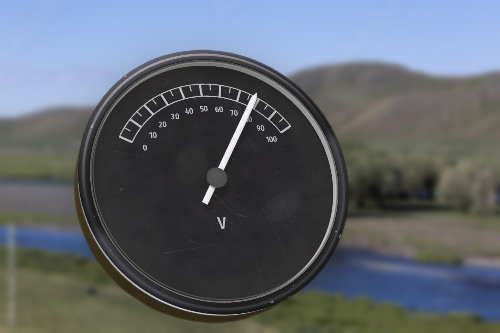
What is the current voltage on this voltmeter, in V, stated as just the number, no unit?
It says 77.5
